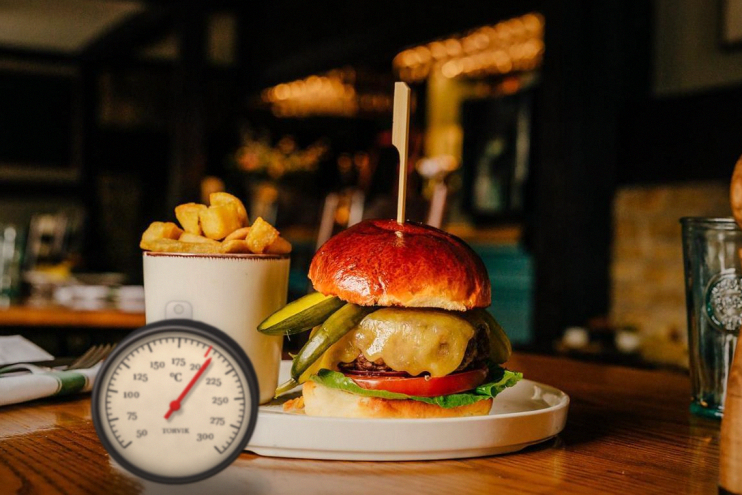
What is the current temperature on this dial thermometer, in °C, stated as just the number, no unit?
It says 205
